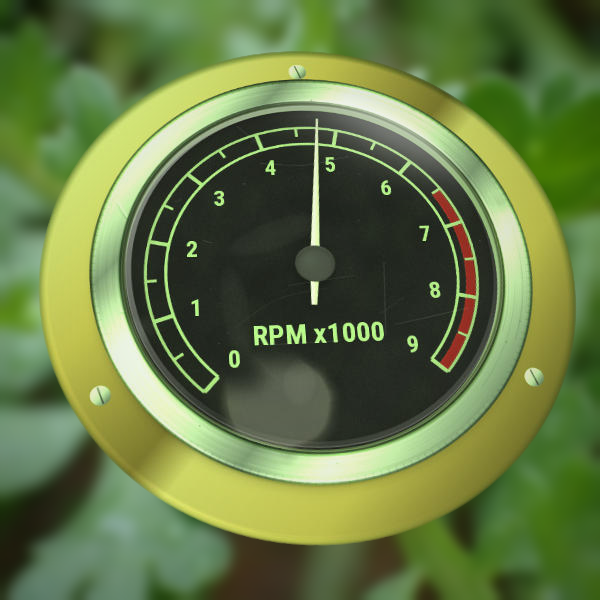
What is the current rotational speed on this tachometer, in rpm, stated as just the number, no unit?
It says 4750
